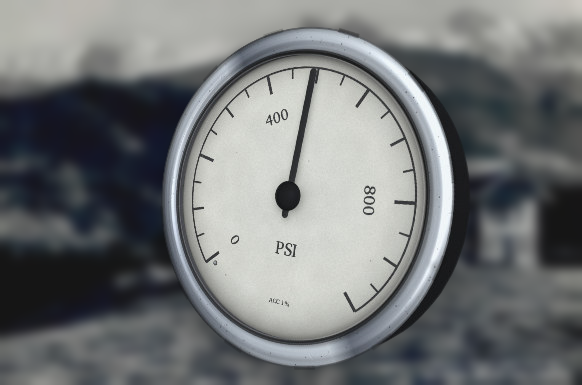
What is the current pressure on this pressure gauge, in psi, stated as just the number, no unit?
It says 500
